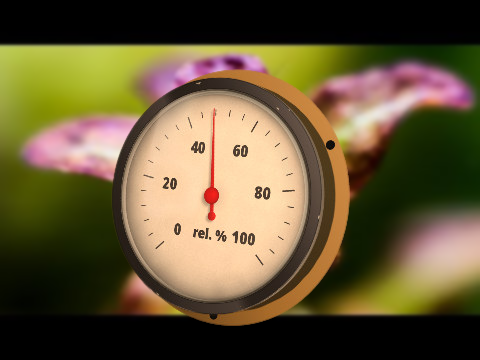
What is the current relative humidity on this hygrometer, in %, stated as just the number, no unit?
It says 48
